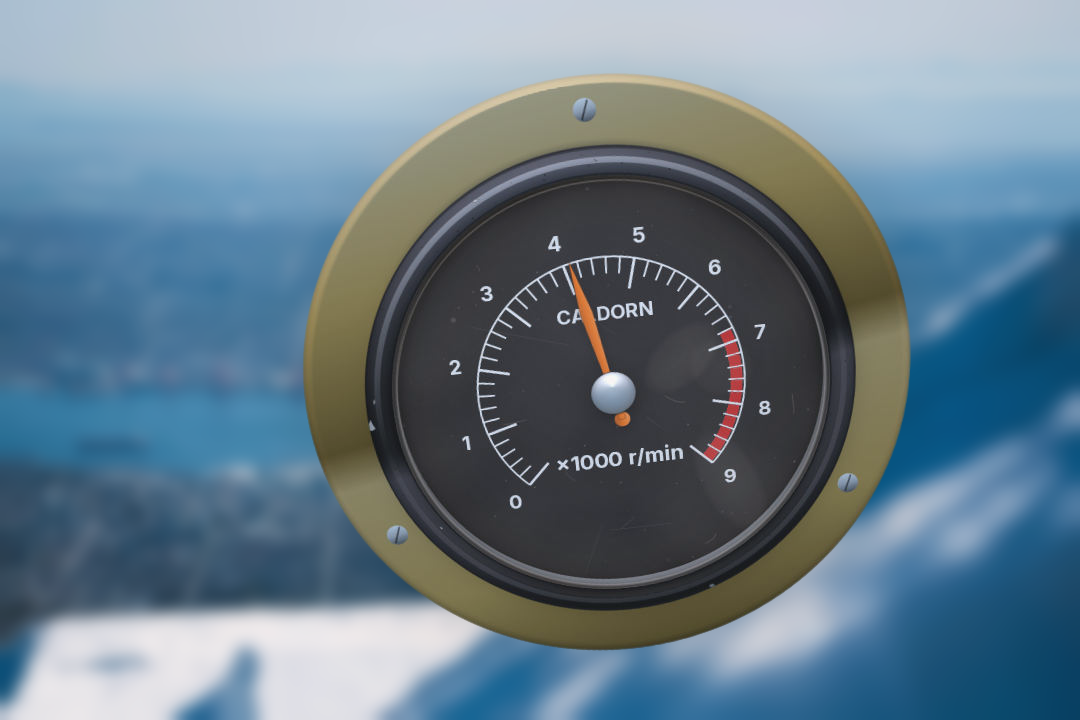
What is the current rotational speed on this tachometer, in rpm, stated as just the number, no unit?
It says 4100
